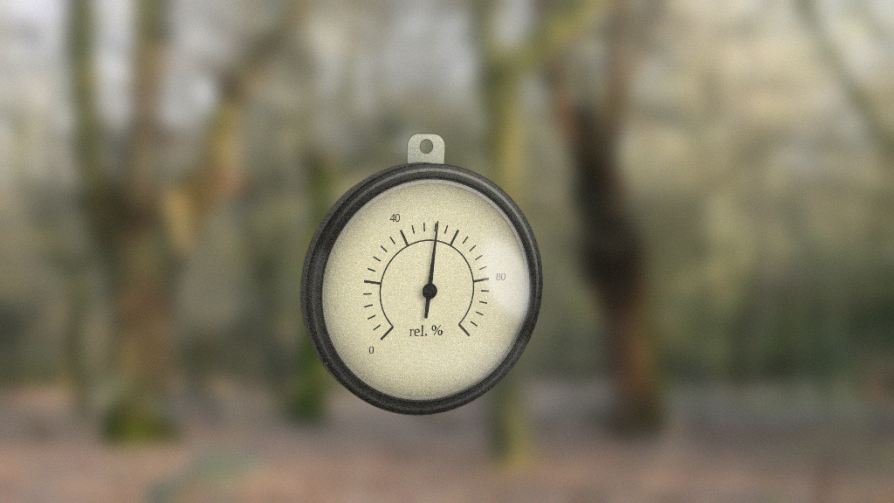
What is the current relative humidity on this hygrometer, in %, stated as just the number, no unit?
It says 52
